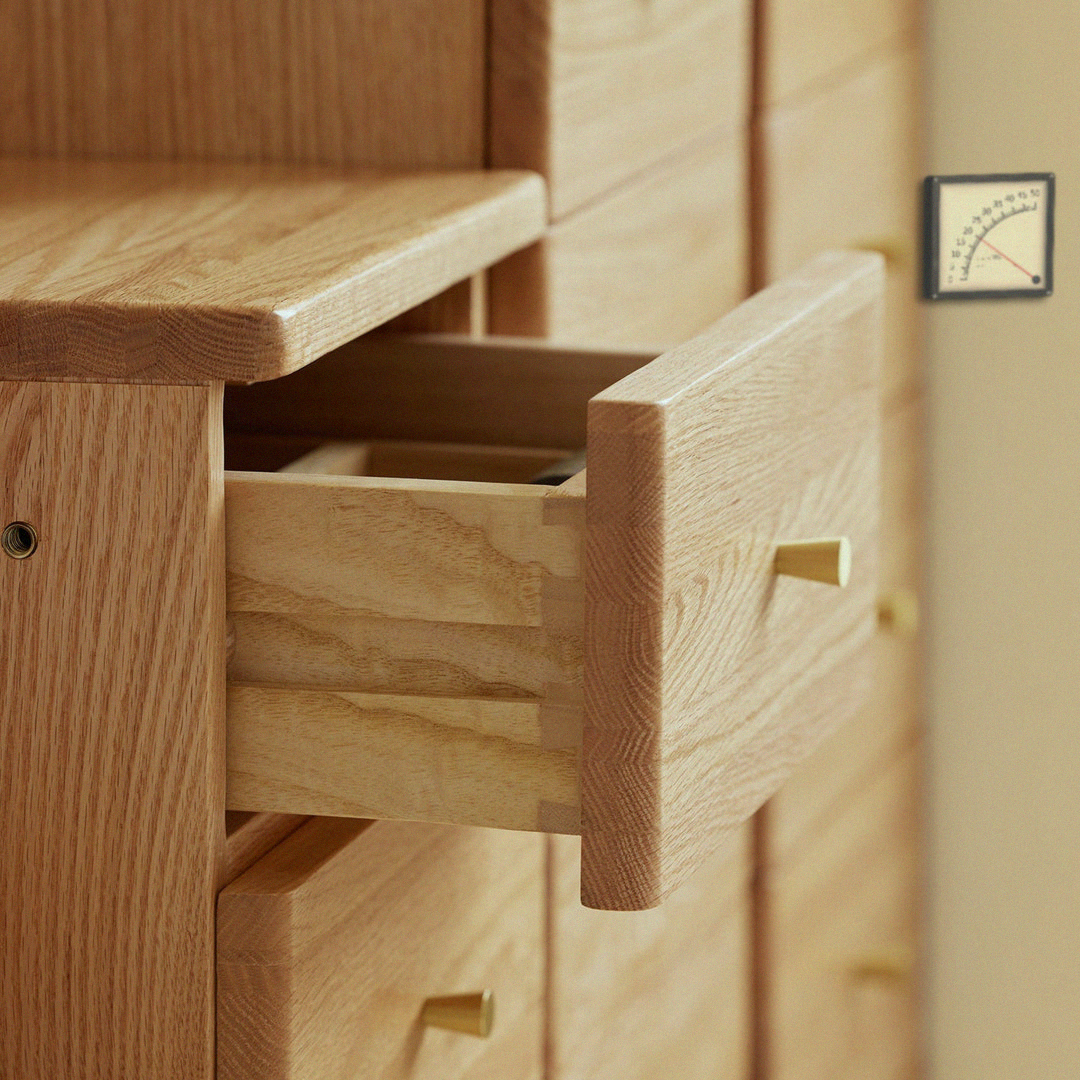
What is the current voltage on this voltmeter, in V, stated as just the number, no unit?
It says 20
